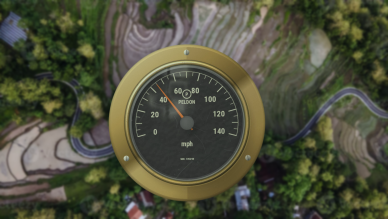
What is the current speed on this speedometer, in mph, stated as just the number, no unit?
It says 45
